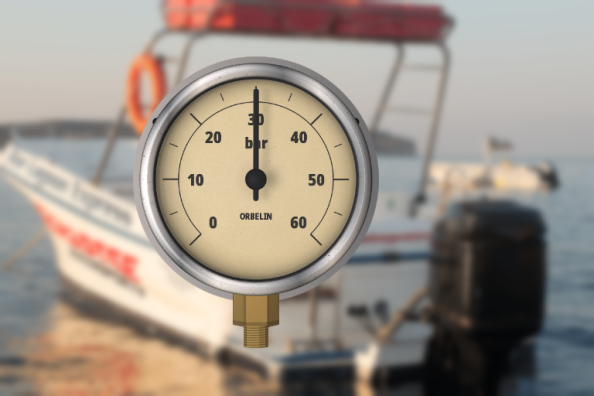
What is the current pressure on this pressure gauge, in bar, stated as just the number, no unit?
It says 30
